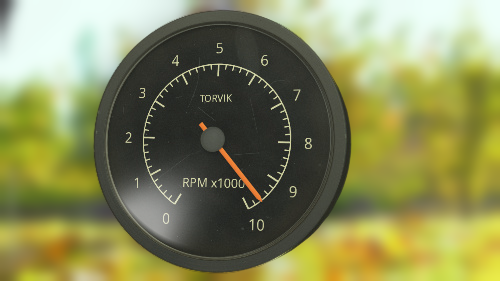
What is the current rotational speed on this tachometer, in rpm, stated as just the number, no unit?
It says 9600
